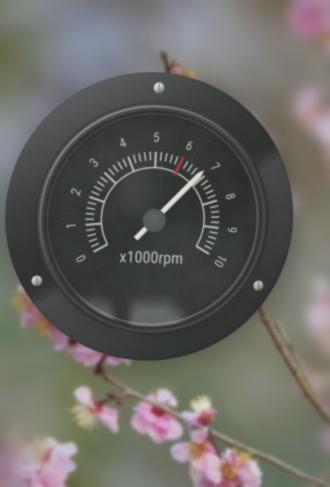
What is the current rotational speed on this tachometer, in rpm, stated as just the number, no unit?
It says 6800
